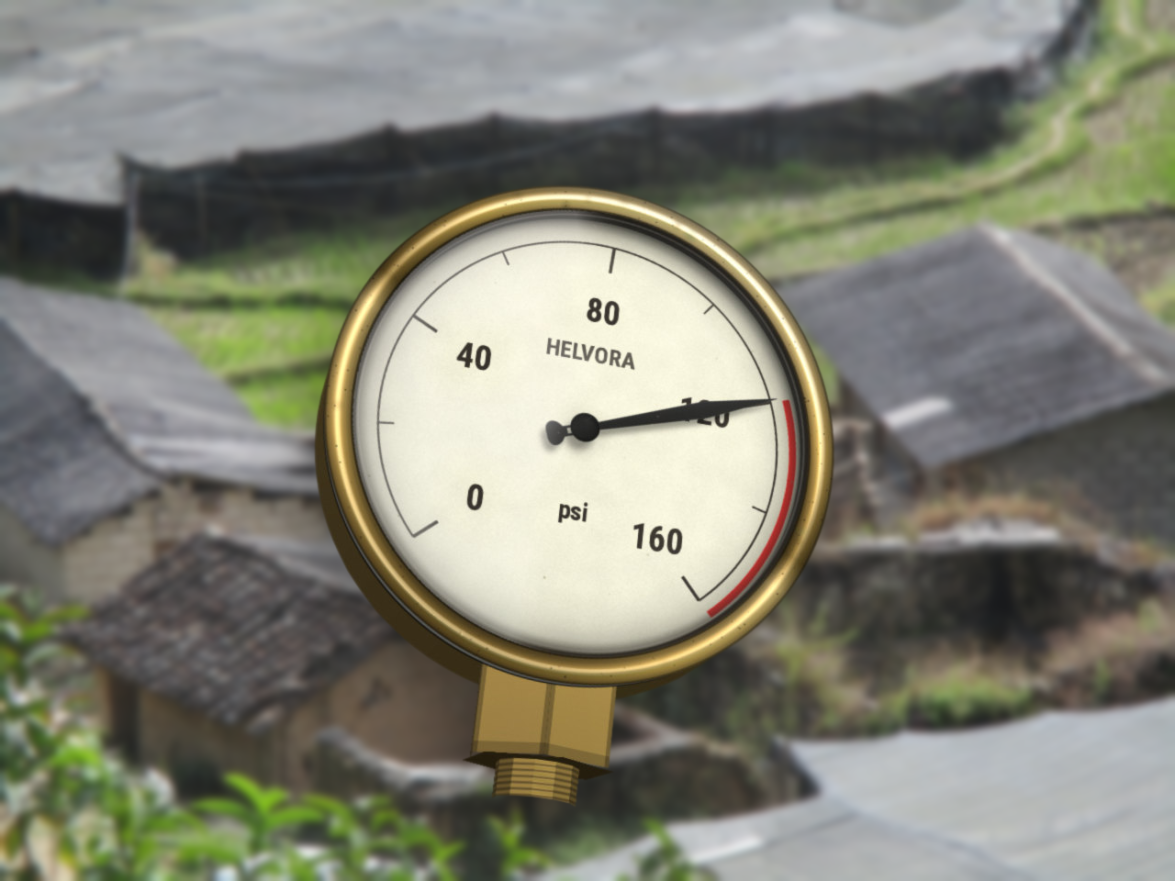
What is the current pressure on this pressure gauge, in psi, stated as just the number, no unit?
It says 120
